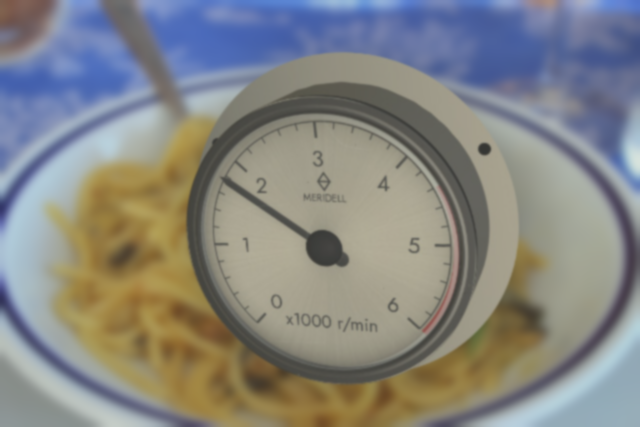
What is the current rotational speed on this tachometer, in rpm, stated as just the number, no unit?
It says 1800
